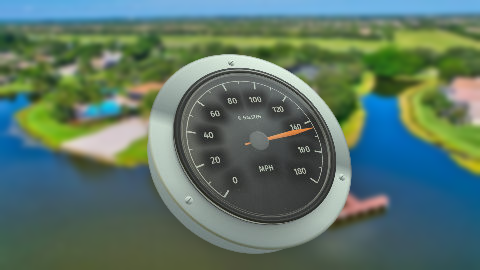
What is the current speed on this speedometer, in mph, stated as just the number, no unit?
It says 145
